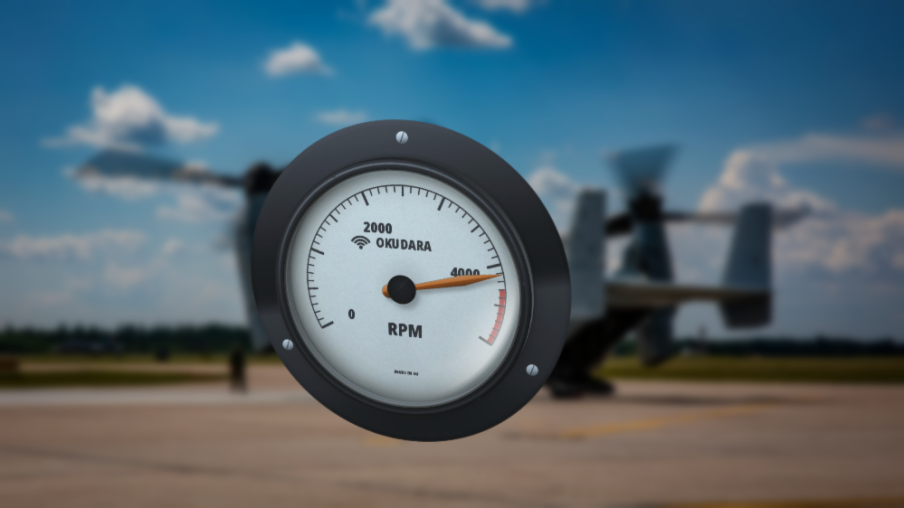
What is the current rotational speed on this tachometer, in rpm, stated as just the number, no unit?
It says 4100
